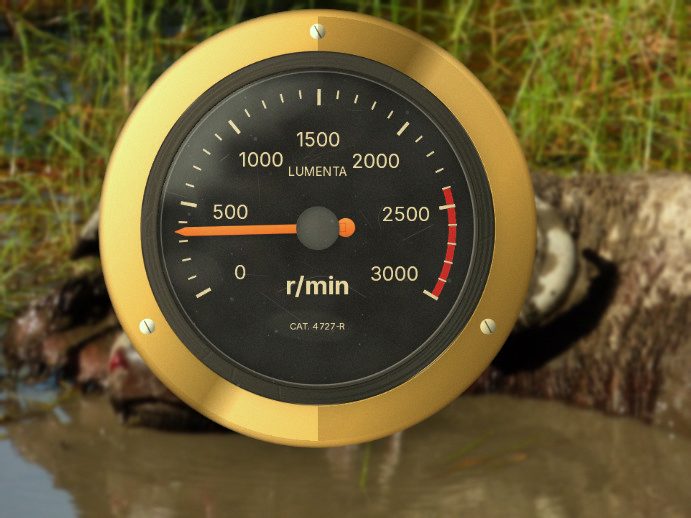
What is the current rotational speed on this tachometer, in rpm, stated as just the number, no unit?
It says 350
